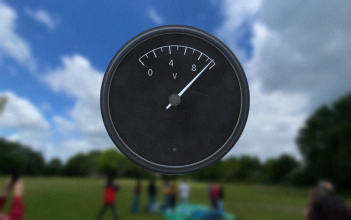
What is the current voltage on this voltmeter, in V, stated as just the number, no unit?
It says 9.5
